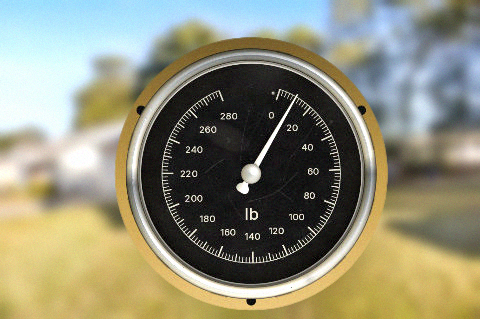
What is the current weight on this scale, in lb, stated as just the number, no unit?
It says 10
